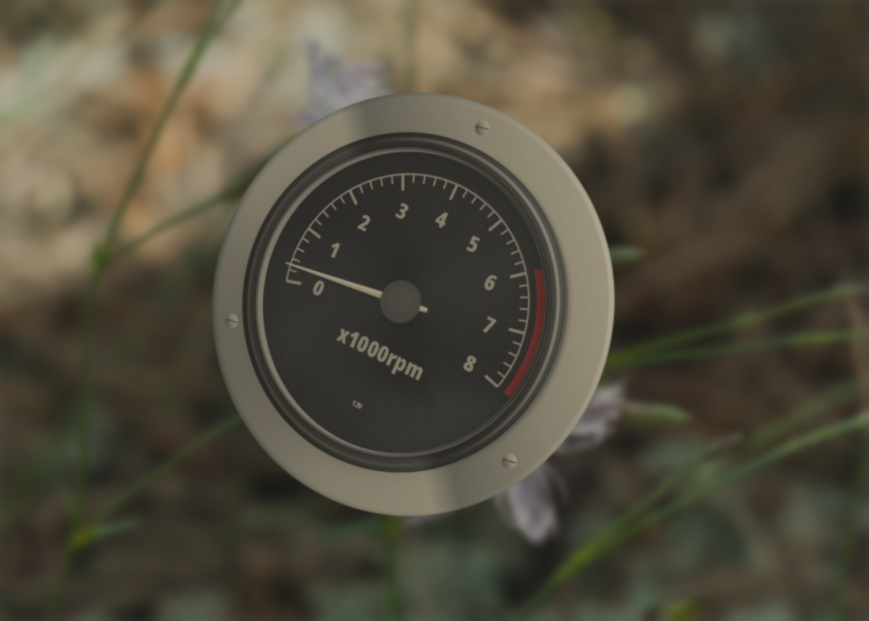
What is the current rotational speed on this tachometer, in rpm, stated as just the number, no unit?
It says 300
